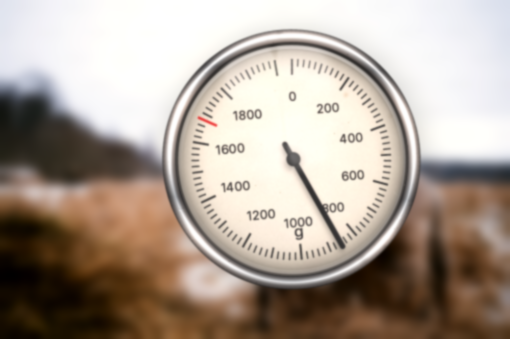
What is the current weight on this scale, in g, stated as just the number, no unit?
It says 860
